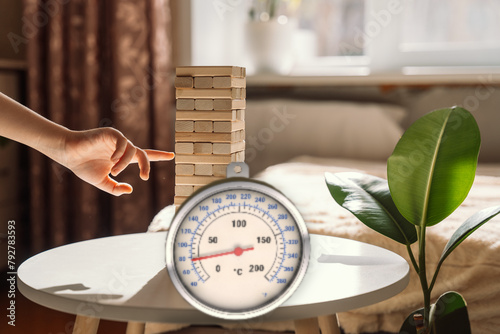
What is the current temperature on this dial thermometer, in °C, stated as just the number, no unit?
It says 25
